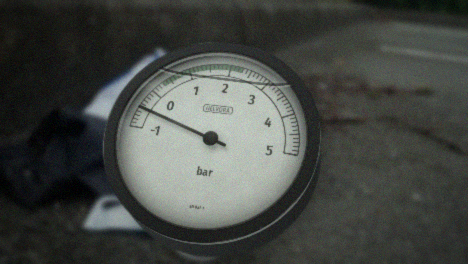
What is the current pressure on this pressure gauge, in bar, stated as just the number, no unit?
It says -0.5
